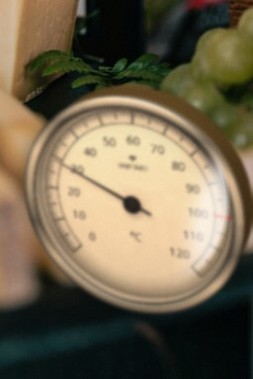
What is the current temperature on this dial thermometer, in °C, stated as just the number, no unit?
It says 30
